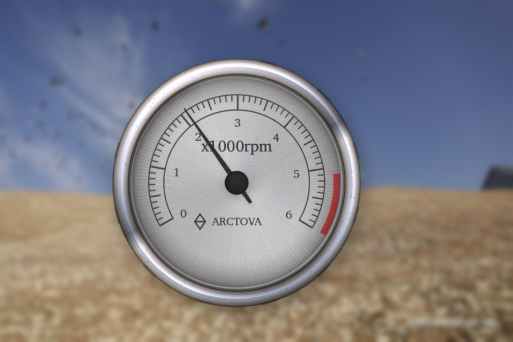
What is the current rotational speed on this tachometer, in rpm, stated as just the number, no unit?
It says 2100
